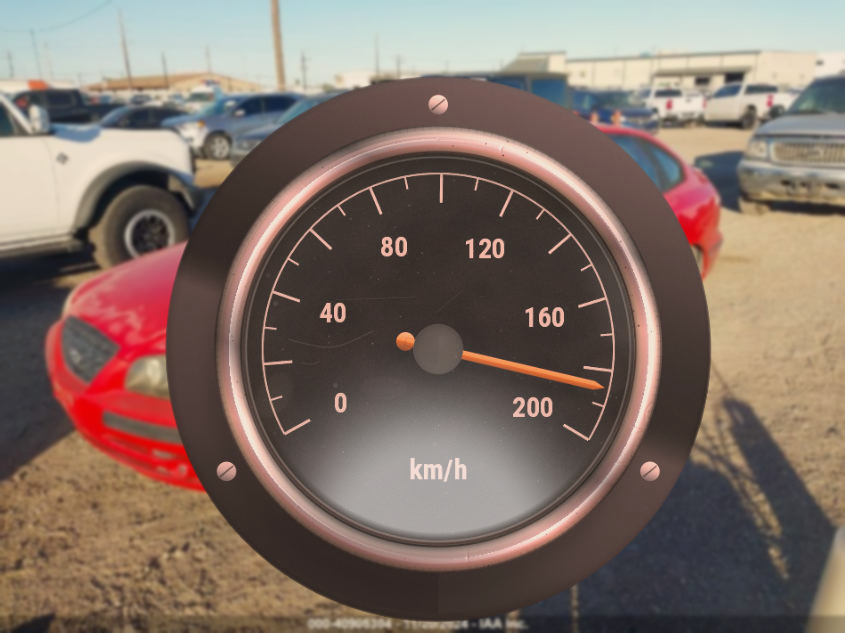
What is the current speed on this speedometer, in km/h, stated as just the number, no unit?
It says 185
